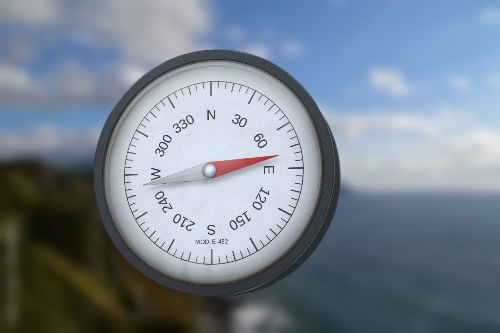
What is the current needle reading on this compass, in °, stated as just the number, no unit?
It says 80
